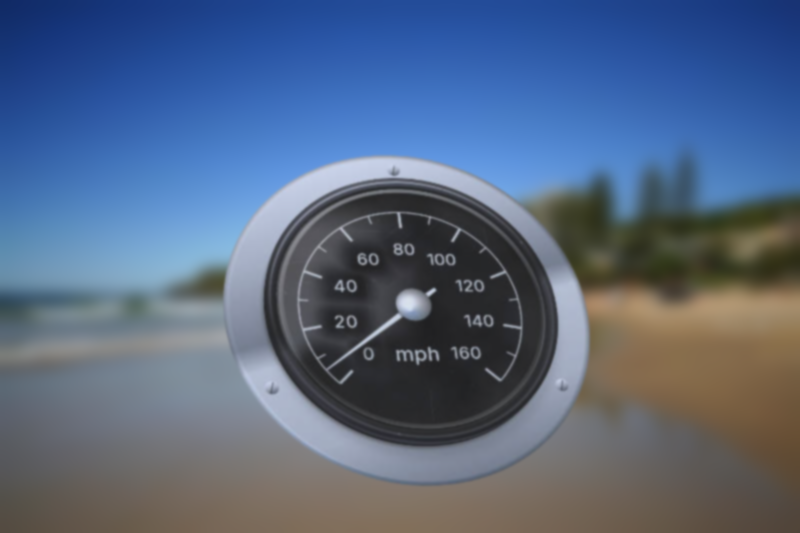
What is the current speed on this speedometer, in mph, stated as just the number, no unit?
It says 5
